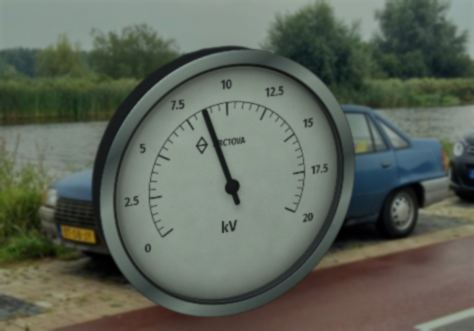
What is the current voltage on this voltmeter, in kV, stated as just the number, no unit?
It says 8.5
